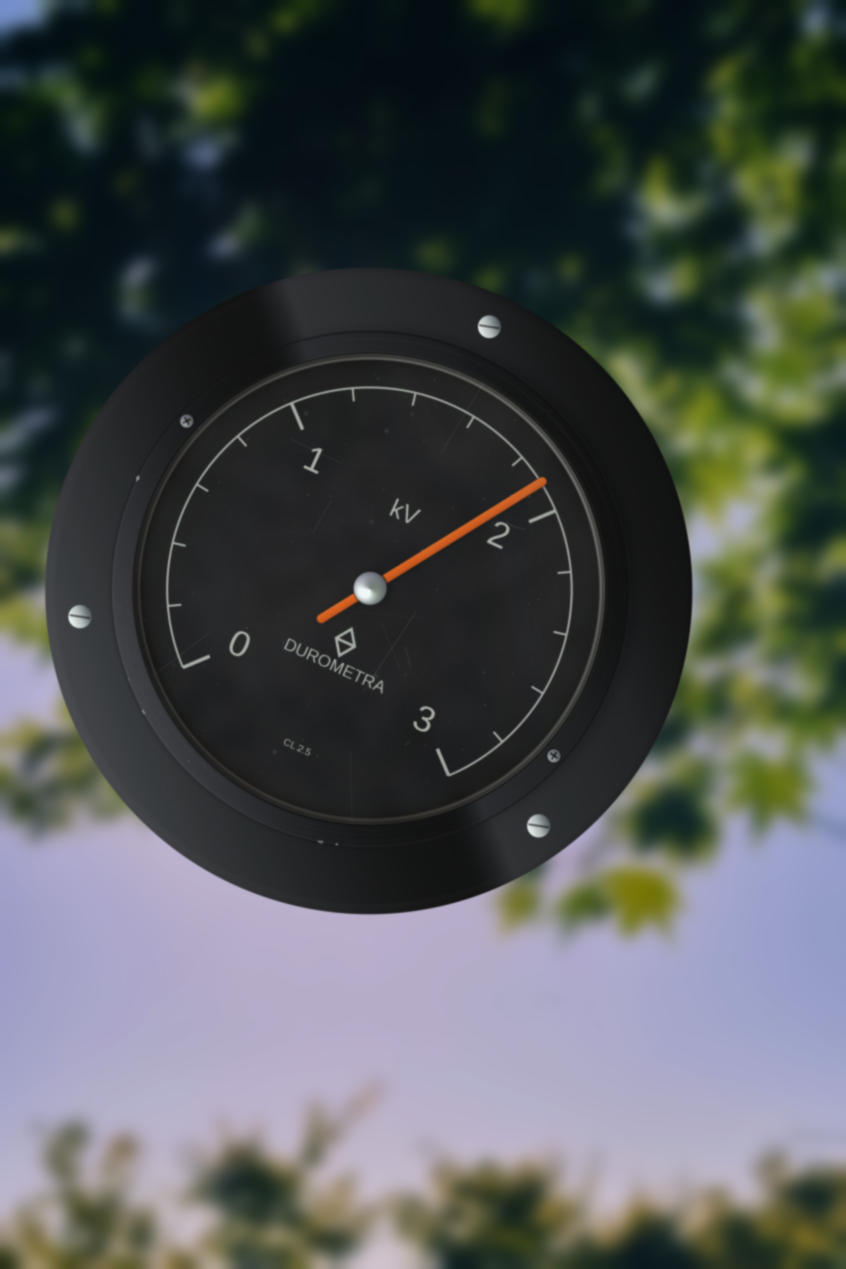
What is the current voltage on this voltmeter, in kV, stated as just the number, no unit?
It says 1.9
